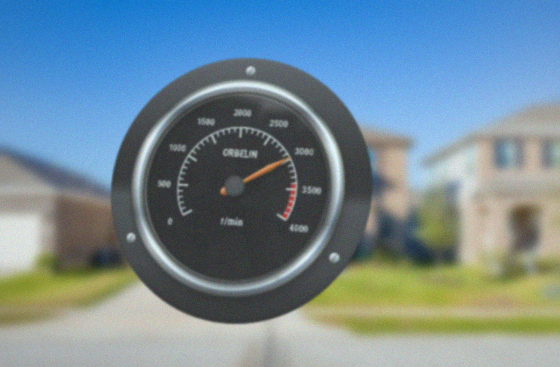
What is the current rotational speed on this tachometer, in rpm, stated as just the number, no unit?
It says 3000
